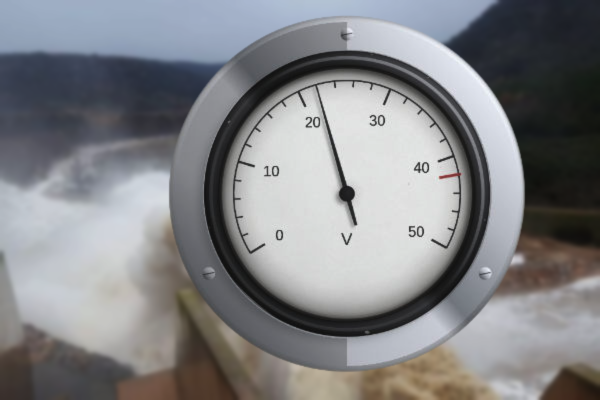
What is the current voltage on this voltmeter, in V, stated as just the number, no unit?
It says 22
